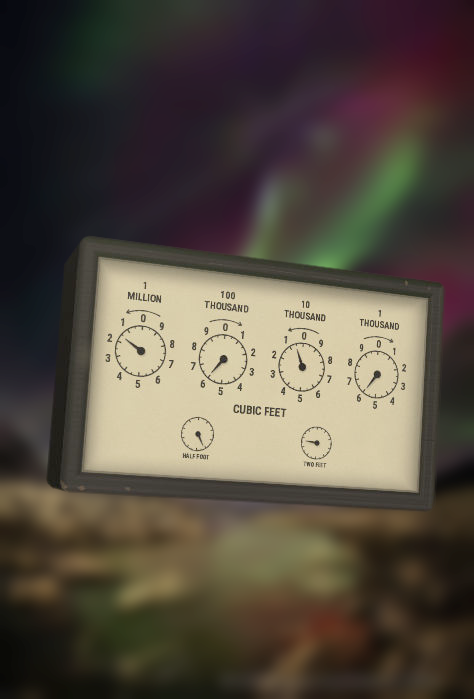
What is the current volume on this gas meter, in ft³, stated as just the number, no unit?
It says 160600
